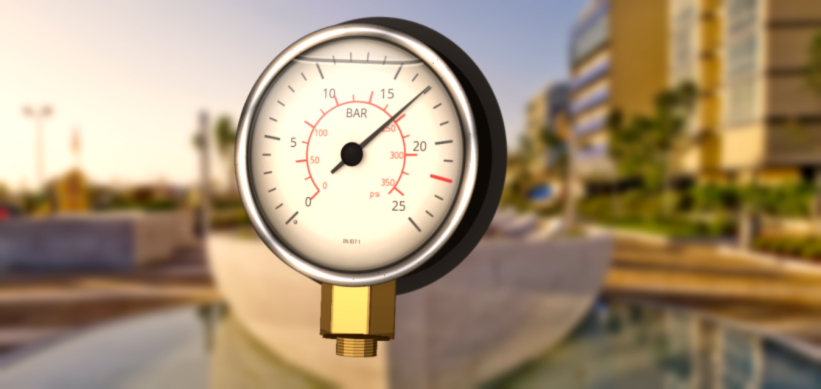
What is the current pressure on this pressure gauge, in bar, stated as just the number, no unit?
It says 17
